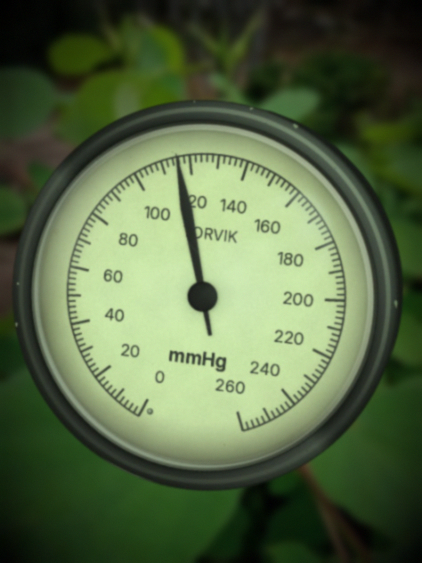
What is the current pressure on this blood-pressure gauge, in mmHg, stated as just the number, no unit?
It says 116
